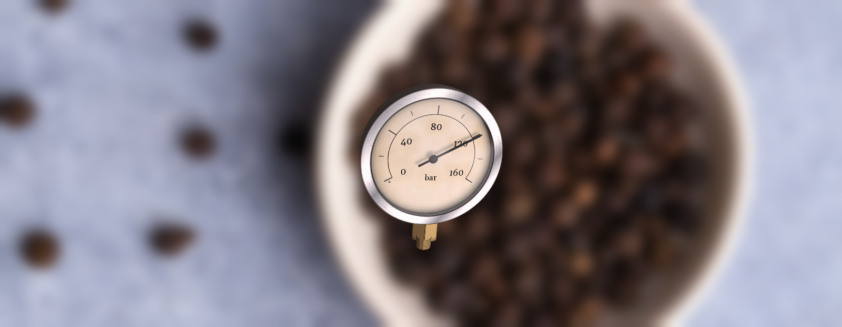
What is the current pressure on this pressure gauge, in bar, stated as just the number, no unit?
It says 120
